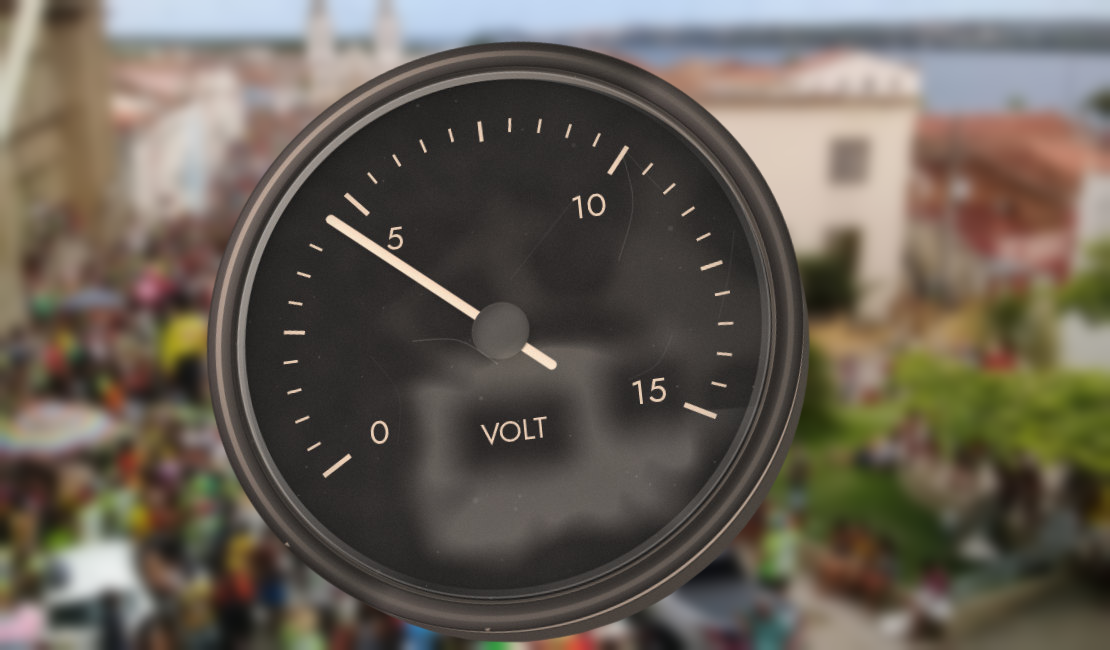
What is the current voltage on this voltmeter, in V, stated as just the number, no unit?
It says 4.5
